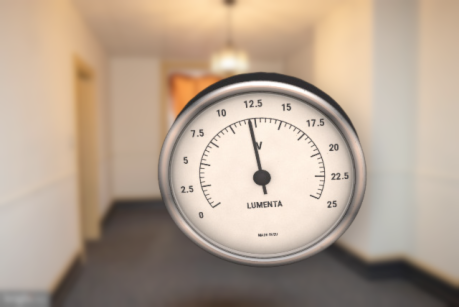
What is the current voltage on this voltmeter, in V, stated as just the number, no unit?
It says 12
